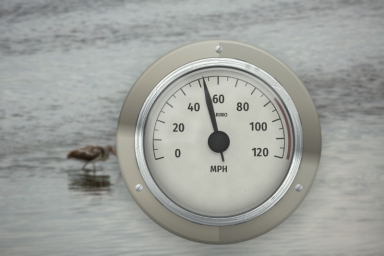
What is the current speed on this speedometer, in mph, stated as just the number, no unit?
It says 52.5
